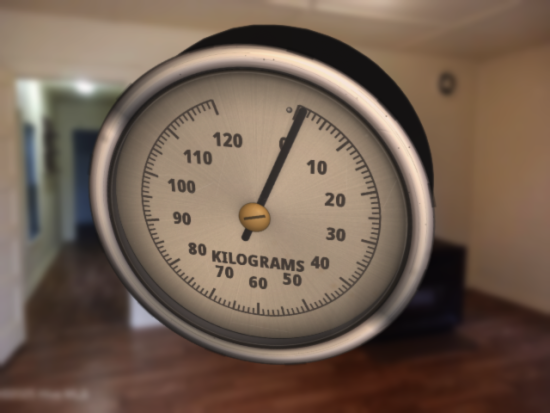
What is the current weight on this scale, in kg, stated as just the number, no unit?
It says 1
